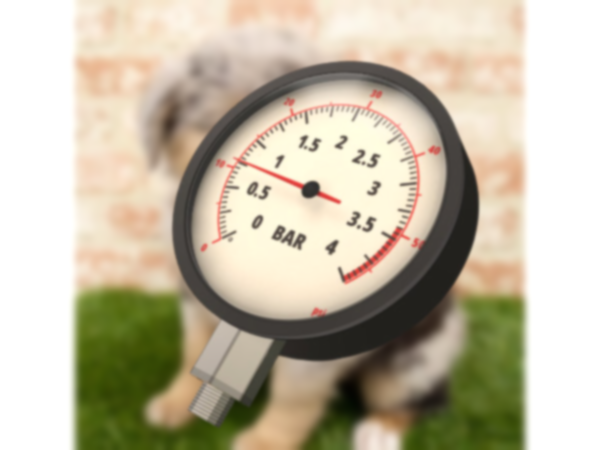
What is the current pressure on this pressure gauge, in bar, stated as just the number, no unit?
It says 0.75
